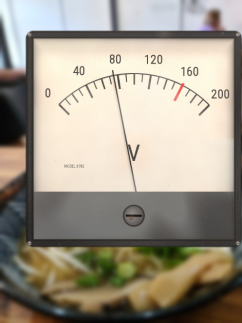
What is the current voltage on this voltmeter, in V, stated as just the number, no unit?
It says 75
